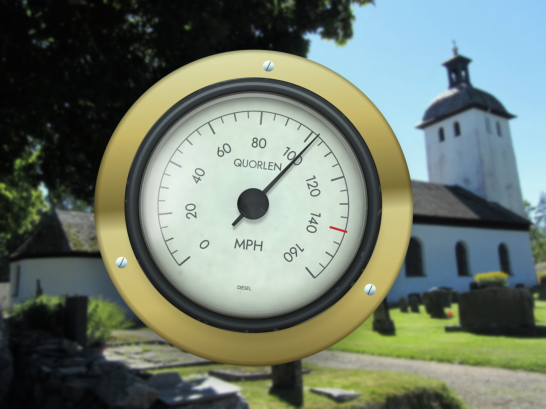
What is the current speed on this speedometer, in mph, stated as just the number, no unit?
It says 102.5
